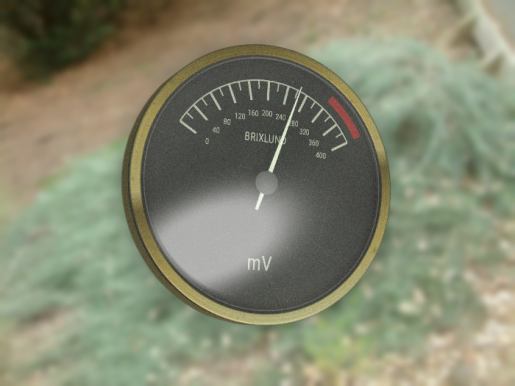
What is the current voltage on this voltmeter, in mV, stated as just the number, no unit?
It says 260
